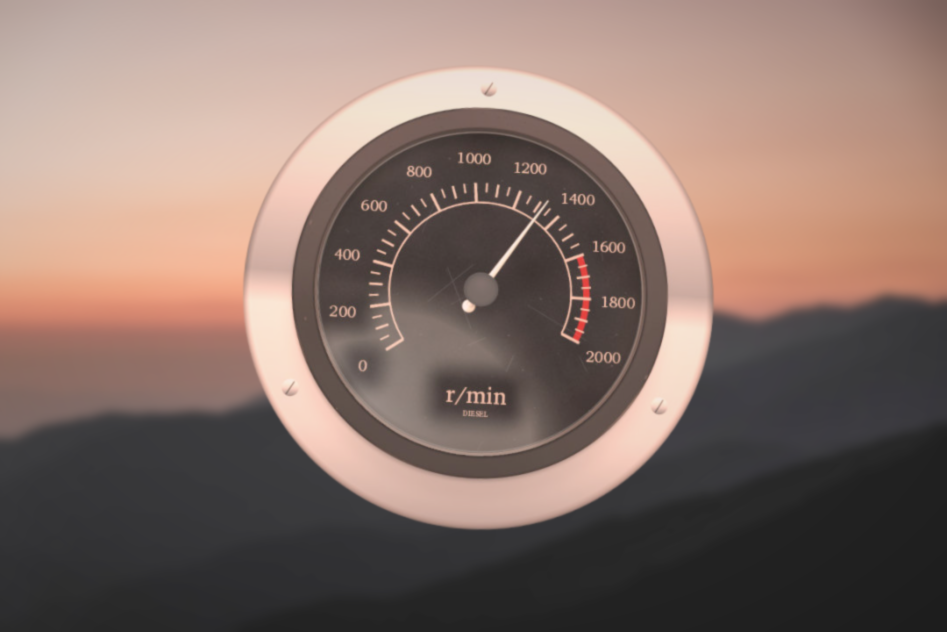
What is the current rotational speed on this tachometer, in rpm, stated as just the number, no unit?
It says 1325
